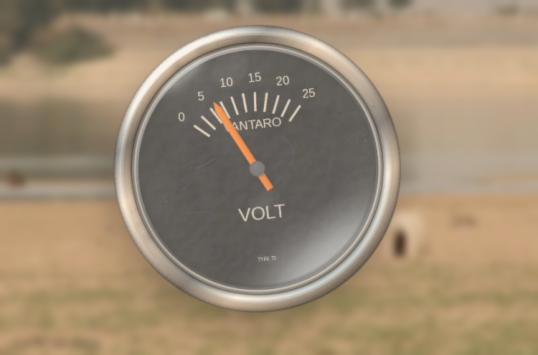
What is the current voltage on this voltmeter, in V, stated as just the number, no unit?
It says 6.25
